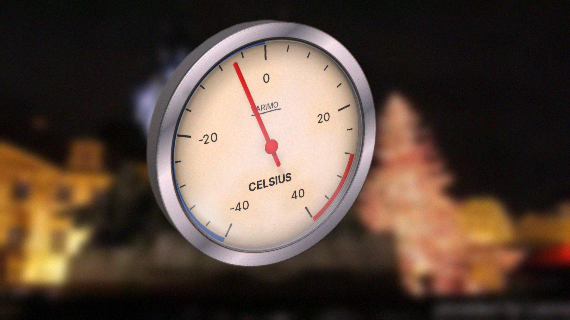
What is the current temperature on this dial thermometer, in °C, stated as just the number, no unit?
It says -6
